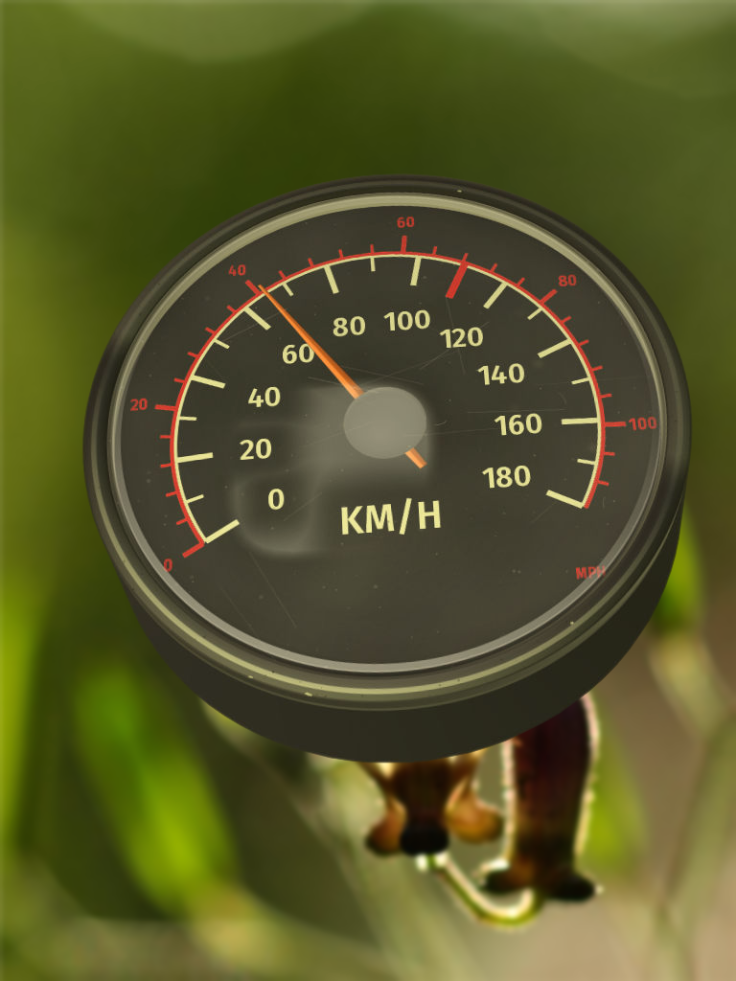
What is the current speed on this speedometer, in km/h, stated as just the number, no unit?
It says 65
